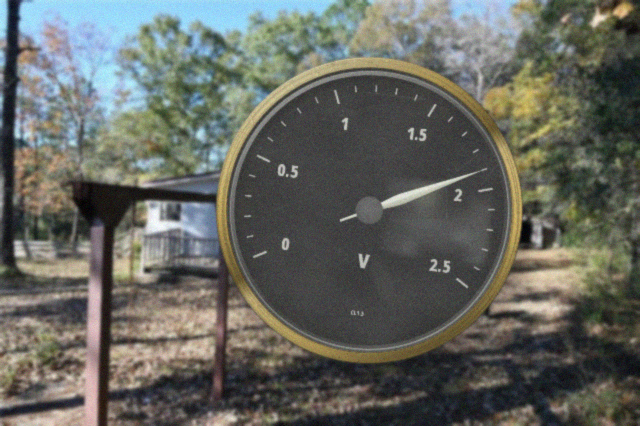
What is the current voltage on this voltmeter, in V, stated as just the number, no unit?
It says 1.9
